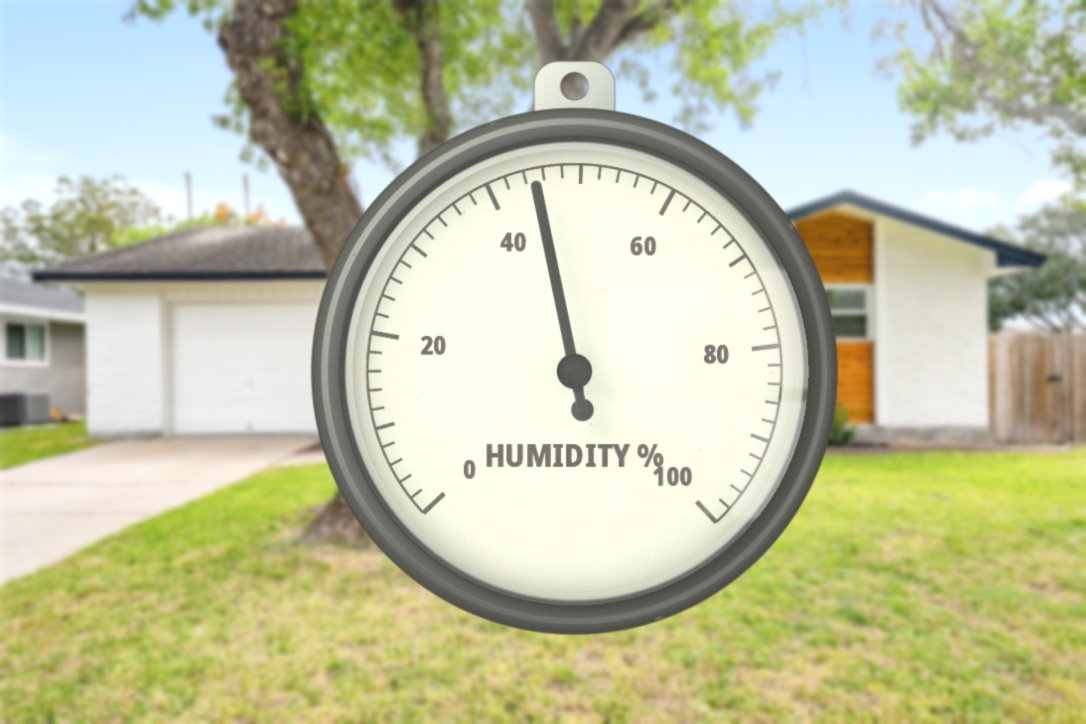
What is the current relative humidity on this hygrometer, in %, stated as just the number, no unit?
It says 45
